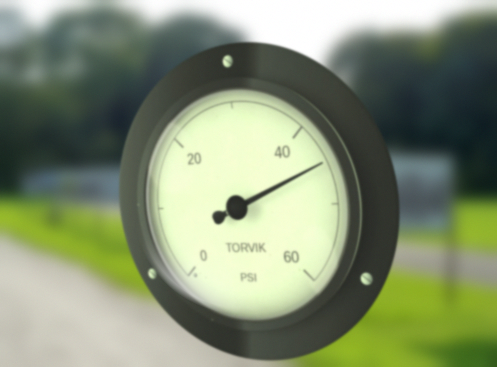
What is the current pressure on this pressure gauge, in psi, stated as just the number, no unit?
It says 45
